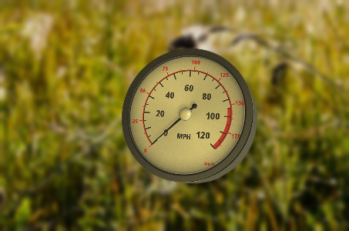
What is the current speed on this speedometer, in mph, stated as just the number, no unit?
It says 0
